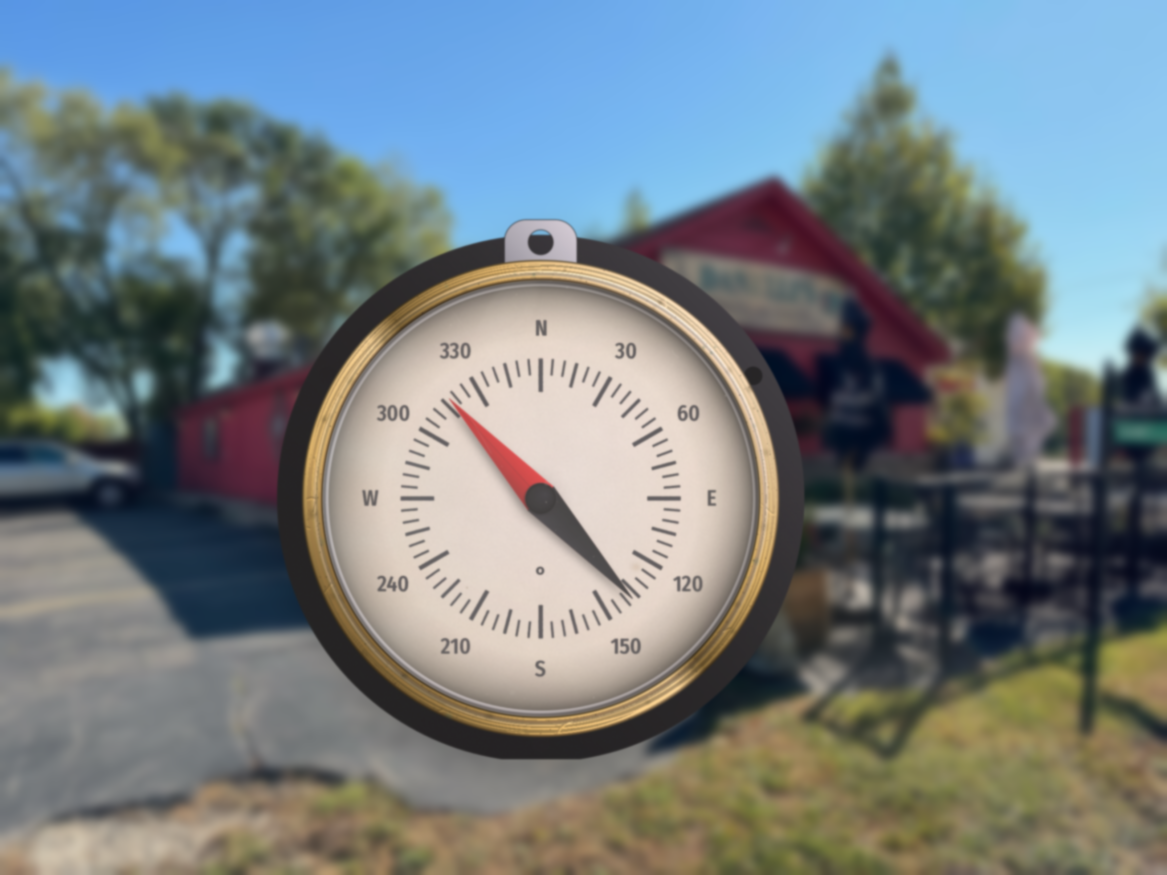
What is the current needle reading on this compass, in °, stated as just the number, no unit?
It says 317.5
